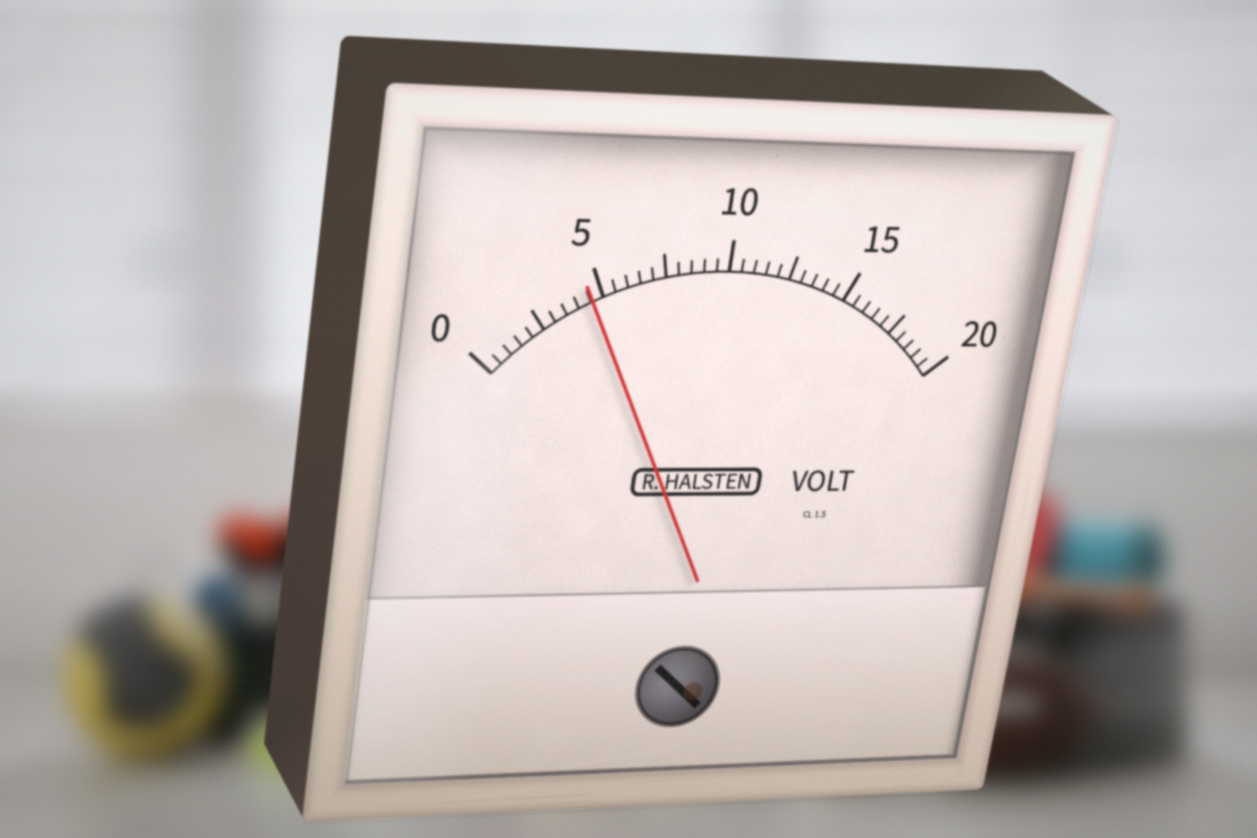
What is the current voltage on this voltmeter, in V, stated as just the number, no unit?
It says 4.5
